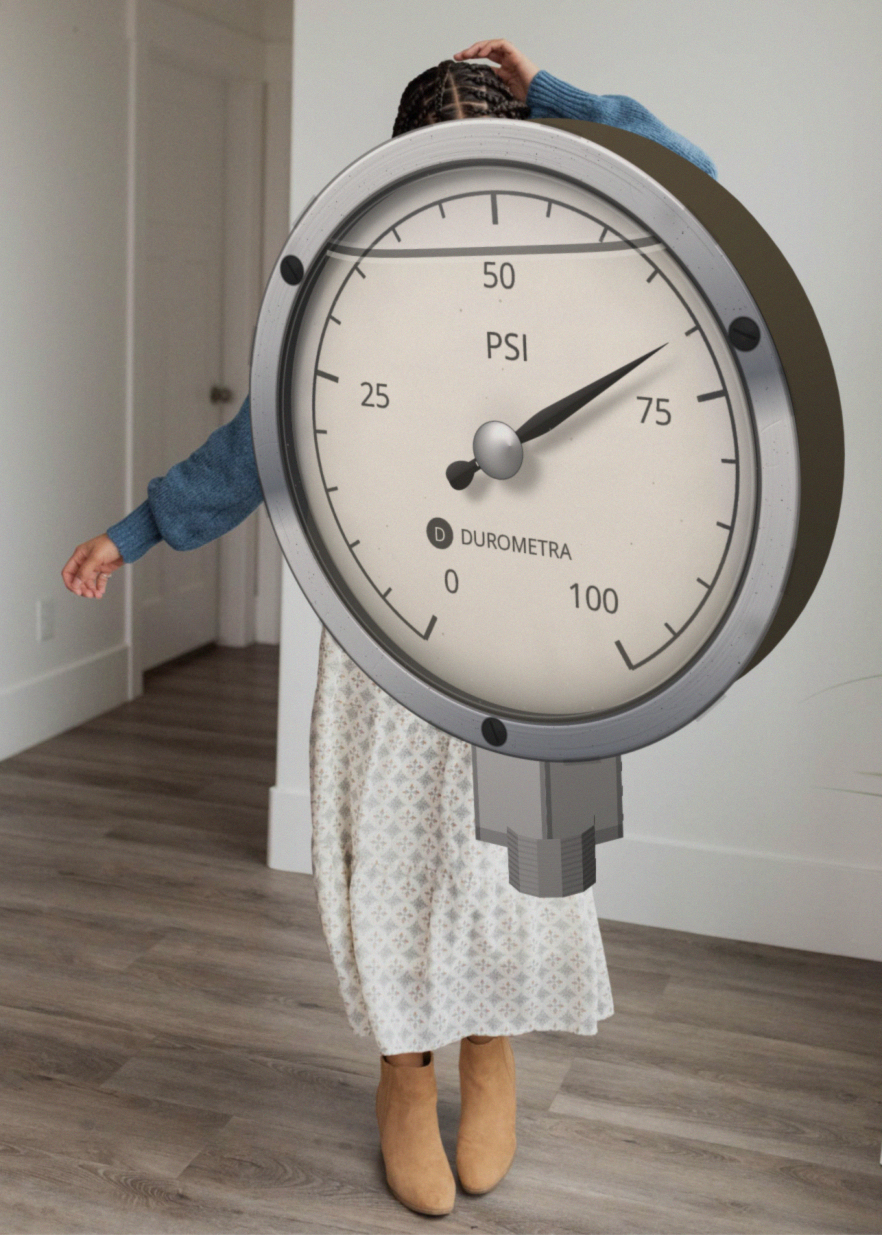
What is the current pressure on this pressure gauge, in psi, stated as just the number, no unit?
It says 70
